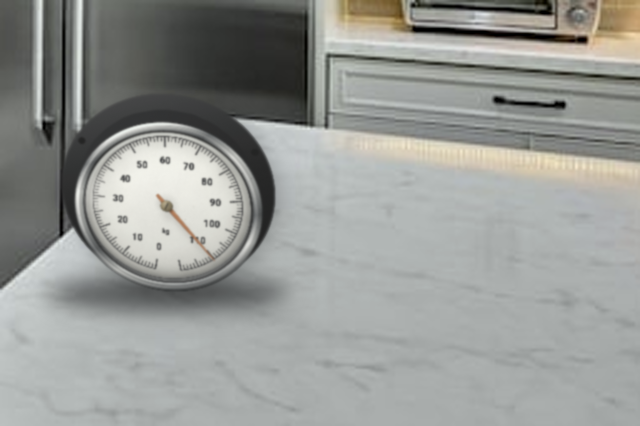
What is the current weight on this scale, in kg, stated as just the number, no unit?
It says 110
